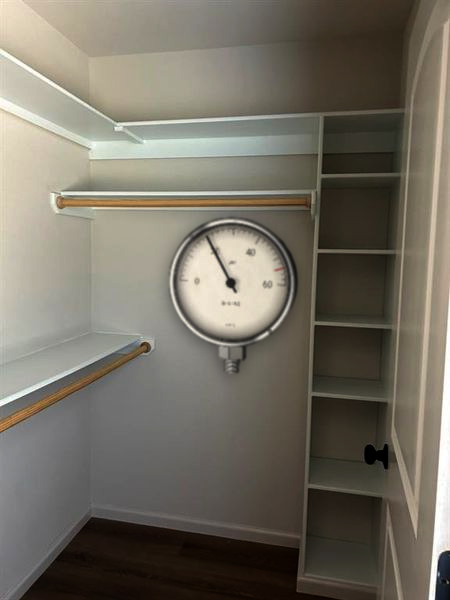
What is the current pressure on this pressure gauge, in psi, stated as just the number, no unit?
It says 20
